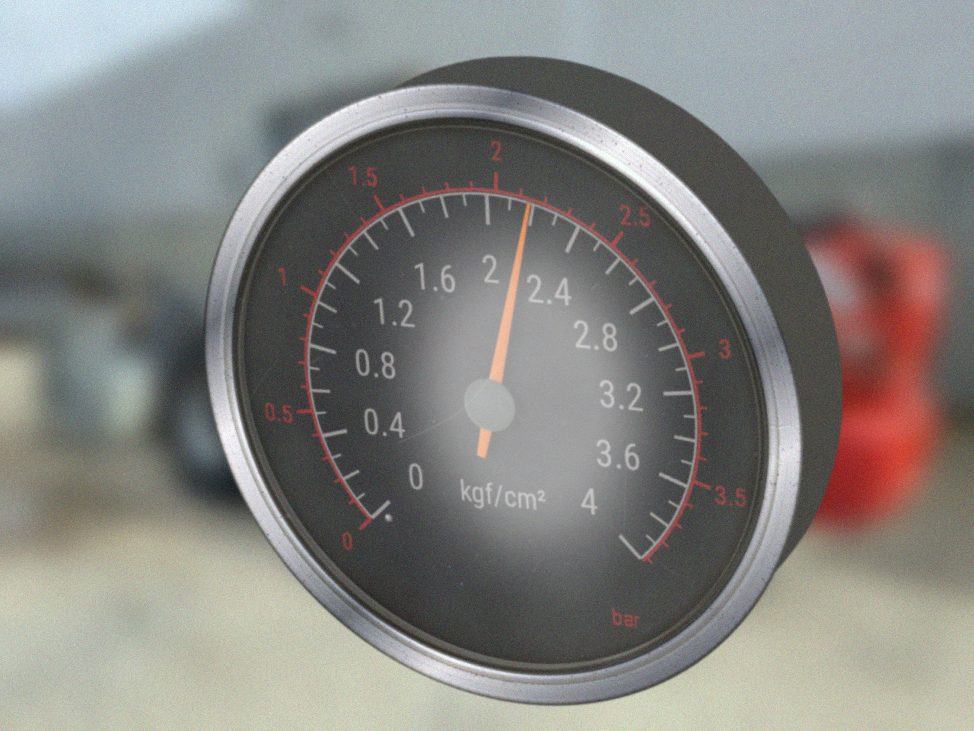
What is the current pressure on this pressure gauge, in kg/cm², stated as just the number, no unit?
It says 2.2
